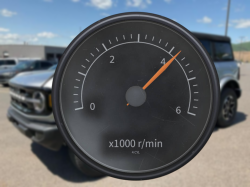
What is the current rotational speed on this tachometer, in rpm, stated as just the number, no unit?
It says 4200
